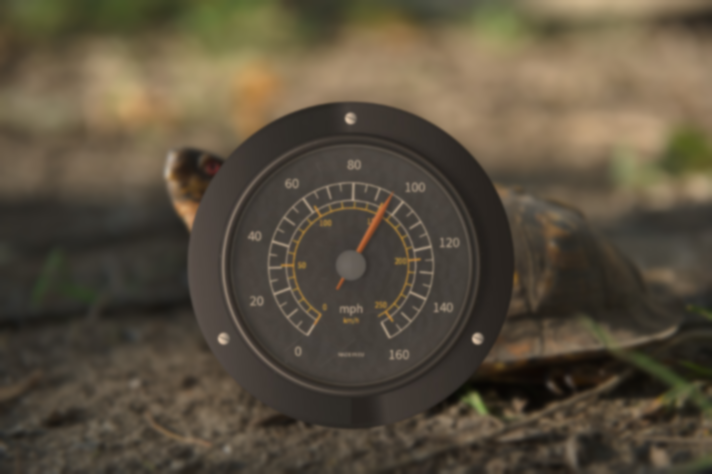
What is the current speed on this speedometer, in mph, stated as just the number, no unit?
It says 95
